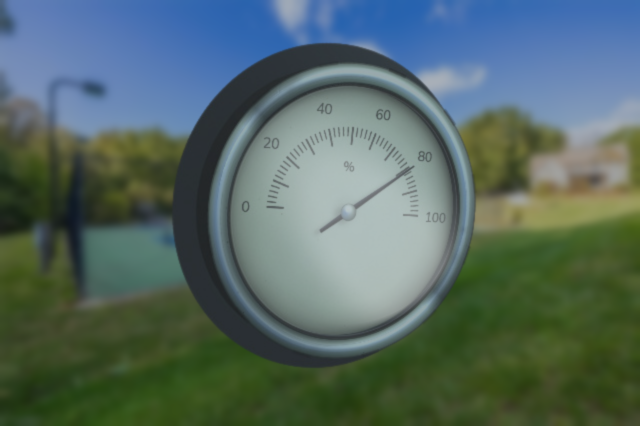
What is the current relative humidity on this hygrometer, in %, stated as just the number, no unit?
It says 80
